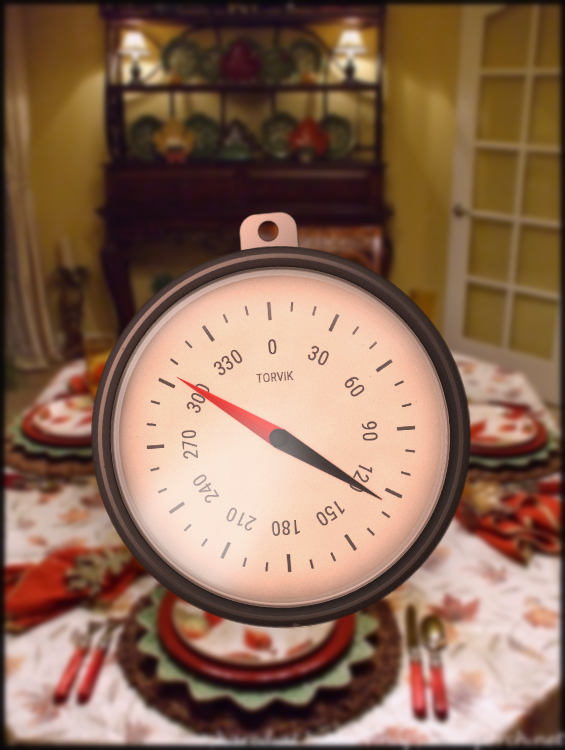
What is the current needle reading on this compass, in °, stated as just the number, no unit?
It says 305
